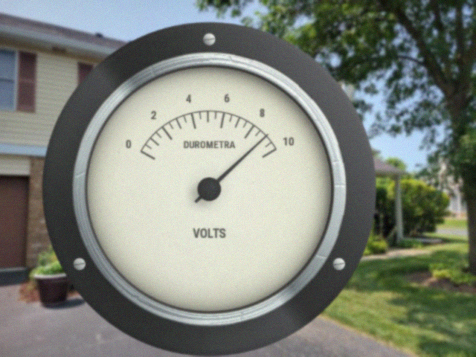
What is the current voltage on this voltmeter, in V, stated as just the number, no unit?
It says 9
